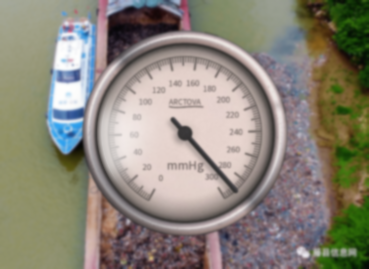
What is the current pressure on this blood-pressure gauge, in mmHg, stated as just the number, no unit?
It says 290
